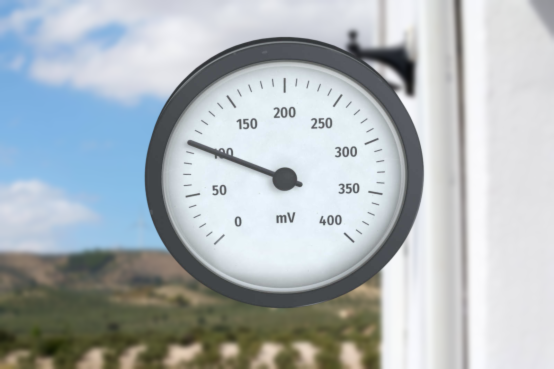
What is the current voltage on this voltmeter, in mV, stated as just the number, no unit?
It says 100
